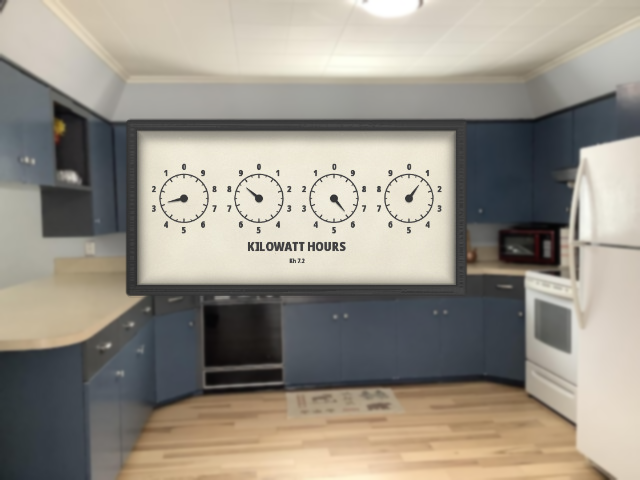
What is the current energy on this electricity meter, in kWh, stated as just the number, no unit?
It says 2861
